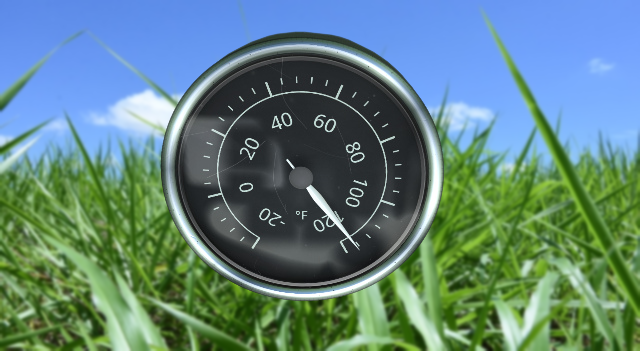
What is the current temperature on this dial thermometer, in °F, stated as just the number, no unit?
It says 116
